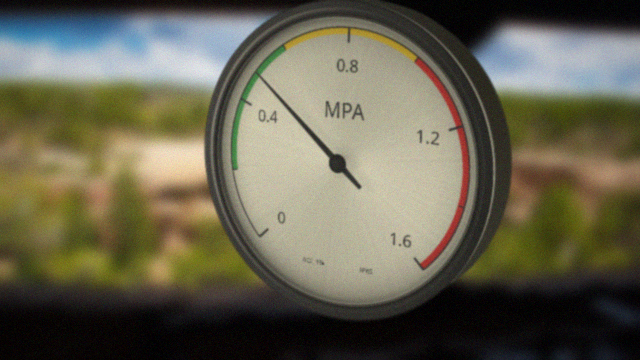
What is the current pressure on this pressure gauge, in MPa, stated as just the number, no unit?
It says 0.5
